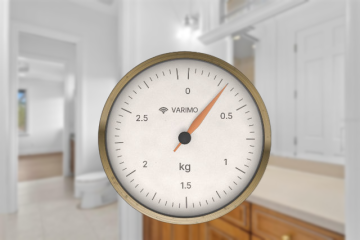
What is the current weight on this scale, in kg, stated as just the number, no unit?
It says 0.3
